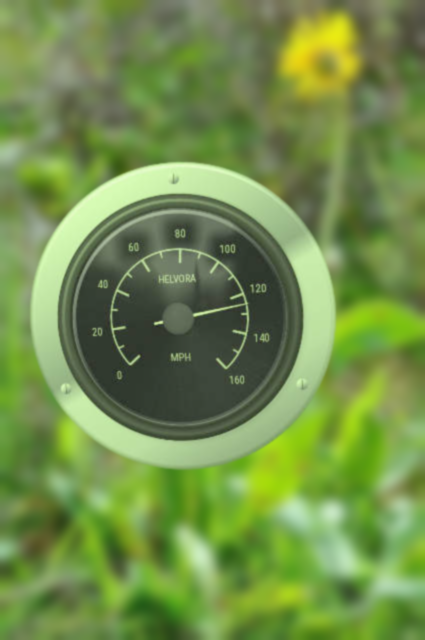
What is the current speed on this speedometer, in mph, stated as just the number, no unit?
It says 125
